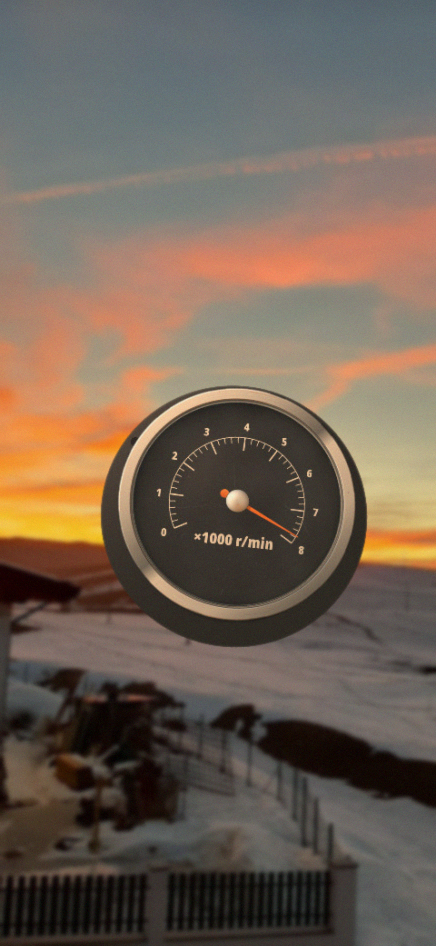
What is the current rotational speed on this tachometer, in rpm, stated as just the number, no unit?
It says 7800
